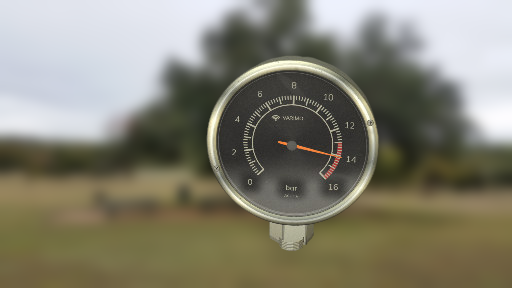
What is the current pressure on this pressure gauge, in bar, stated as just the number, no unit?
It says 14
